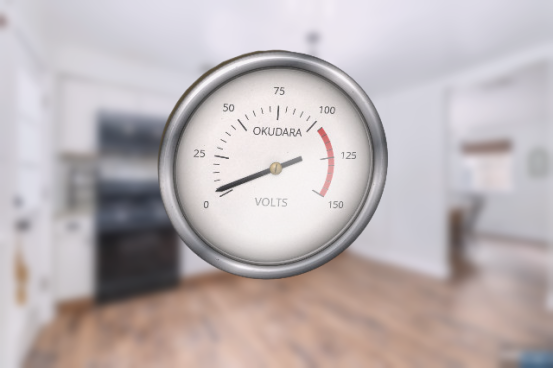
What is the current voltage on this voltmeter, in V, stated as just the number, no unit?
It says 5
